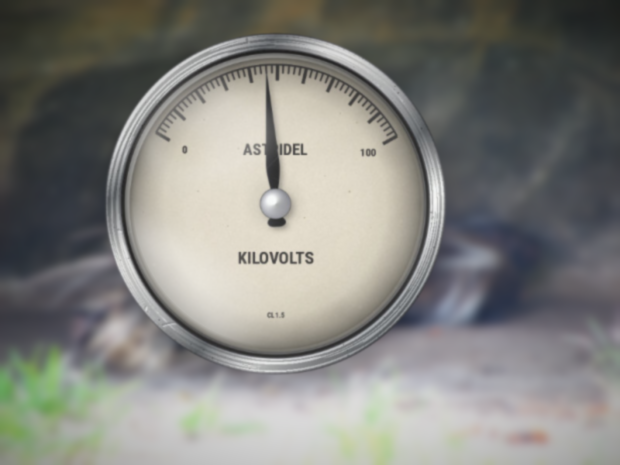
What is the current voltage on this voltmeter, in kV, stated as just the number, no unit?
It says 46
